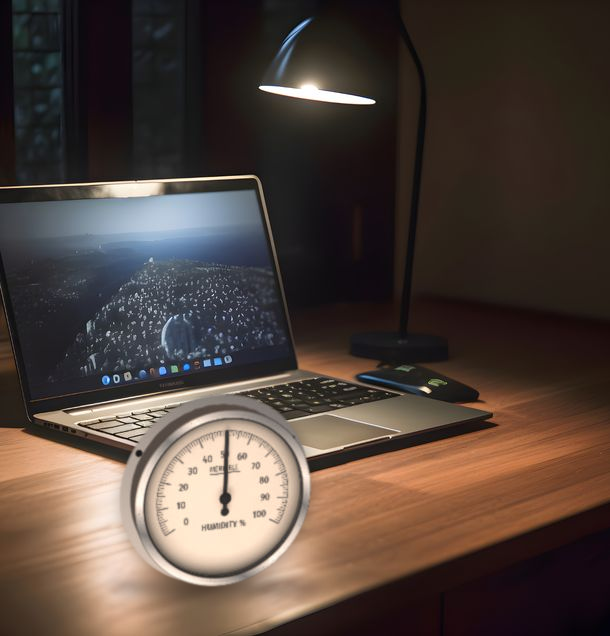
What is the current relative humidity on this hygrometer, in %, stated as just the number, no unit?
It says 50
